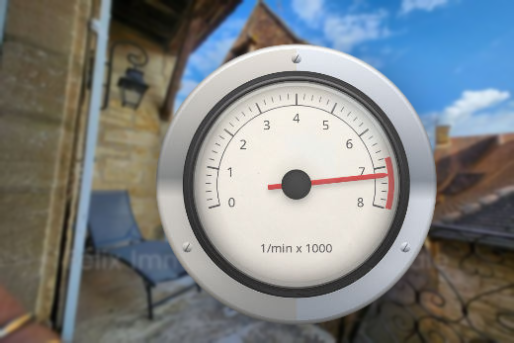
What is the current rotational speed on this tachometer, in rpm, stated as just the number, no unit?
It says 7200
